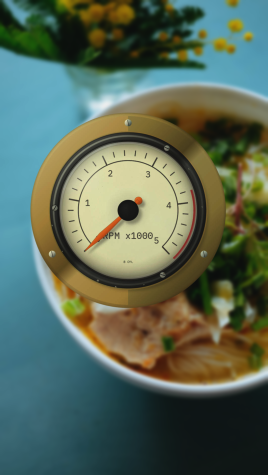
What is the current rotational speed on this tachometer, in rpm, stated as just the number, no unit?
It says 0
